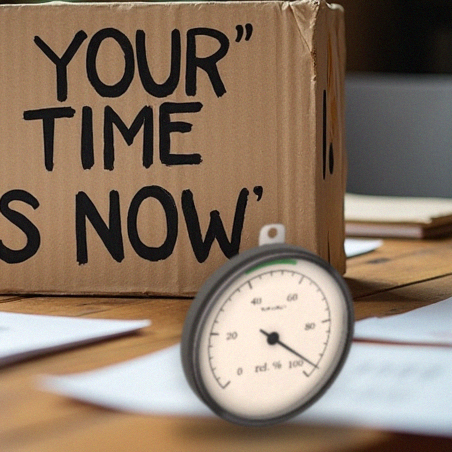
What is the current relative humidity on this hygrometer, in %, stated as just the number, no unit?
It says 96
